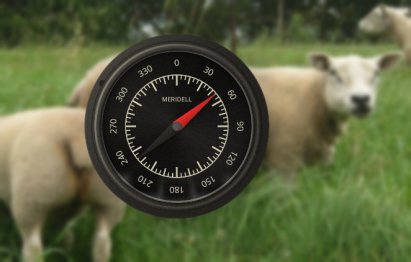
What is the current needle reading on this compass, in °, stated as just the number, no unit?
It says 50
